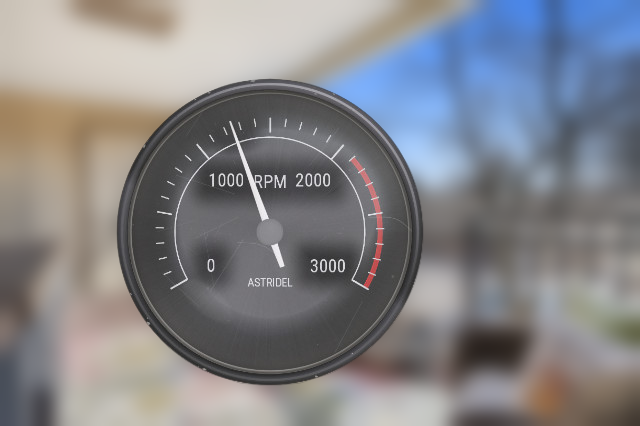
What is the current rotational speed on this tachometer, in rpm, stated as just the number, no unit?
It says 1250
